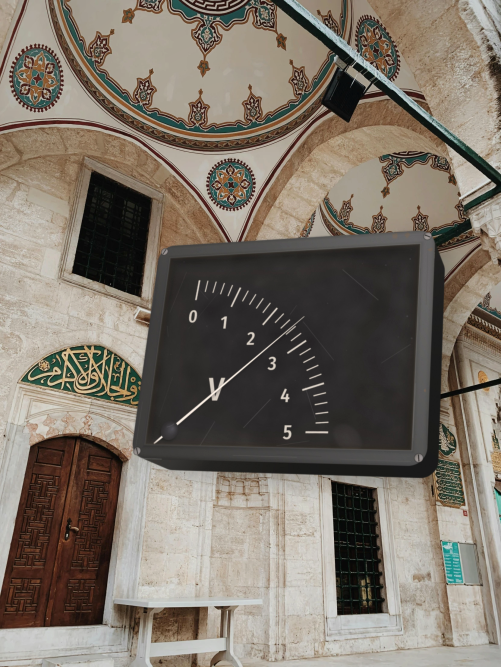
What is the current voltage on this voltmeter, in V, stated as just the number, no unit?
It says 2.6
